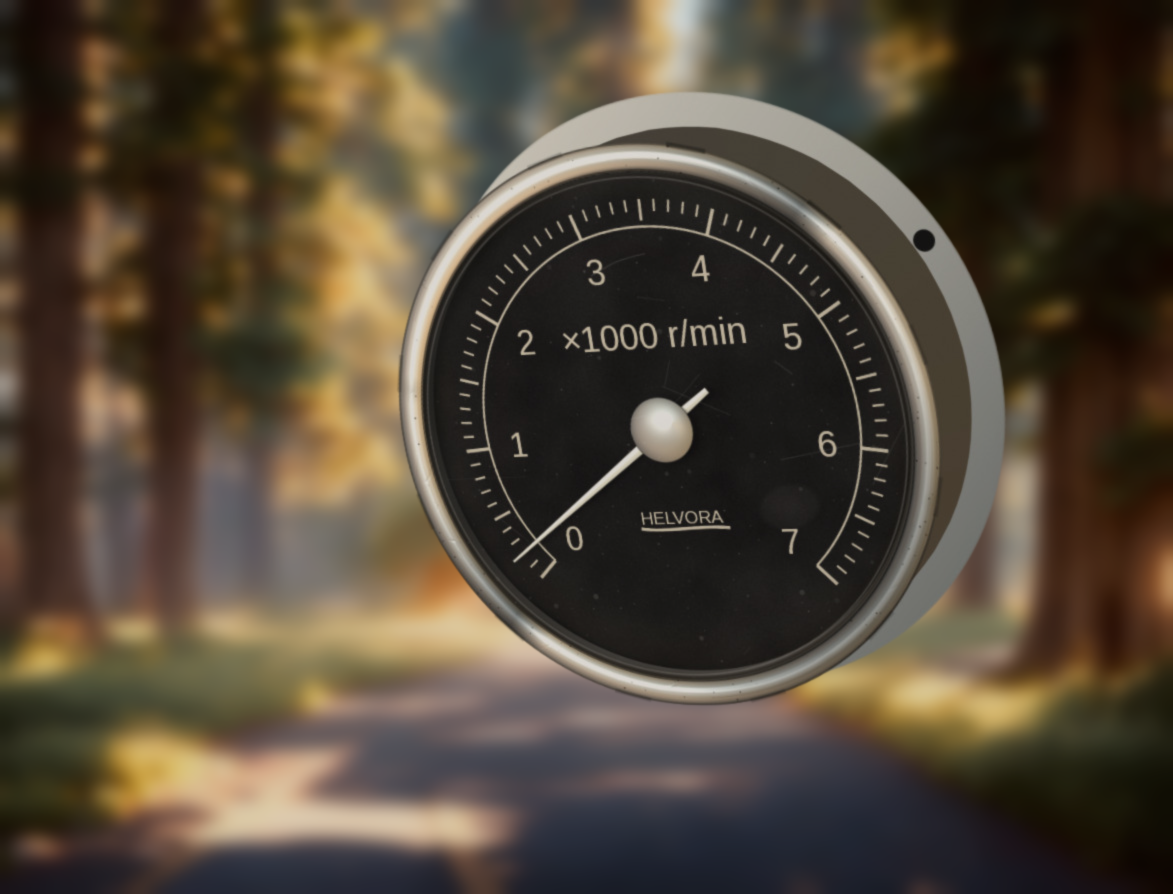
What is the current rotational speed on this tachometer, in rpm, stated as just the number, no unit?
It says 200
